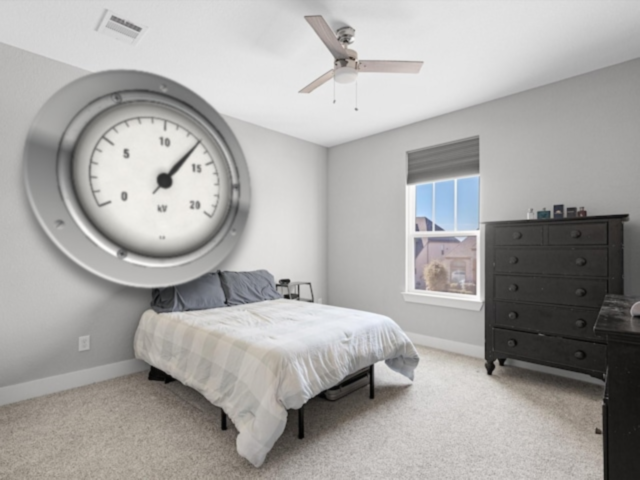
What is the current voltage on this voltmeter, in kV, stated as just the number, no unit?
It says 13
